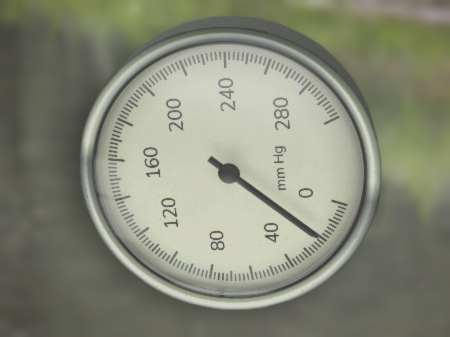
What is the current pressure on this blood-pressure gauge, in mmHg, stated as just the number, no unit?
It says 20
